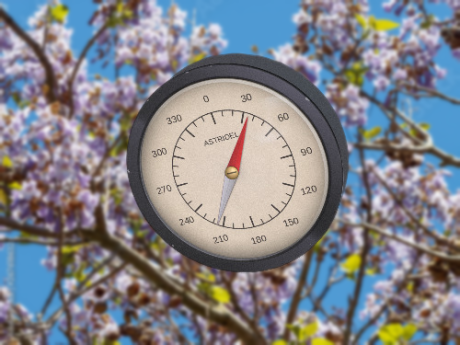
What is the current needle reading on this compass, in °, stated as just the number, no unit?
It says 35
